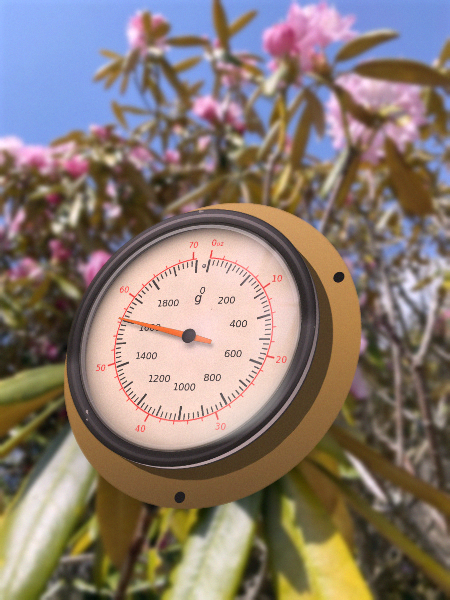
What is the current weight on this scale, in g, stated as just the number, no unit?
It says 1600
